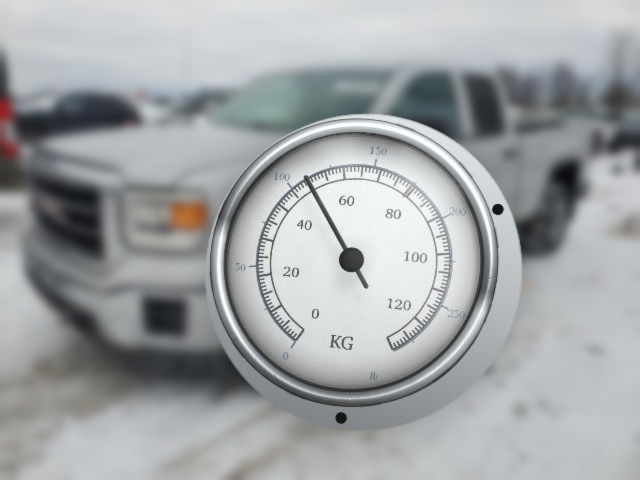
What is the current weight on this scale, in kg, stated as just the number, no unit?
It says 50
